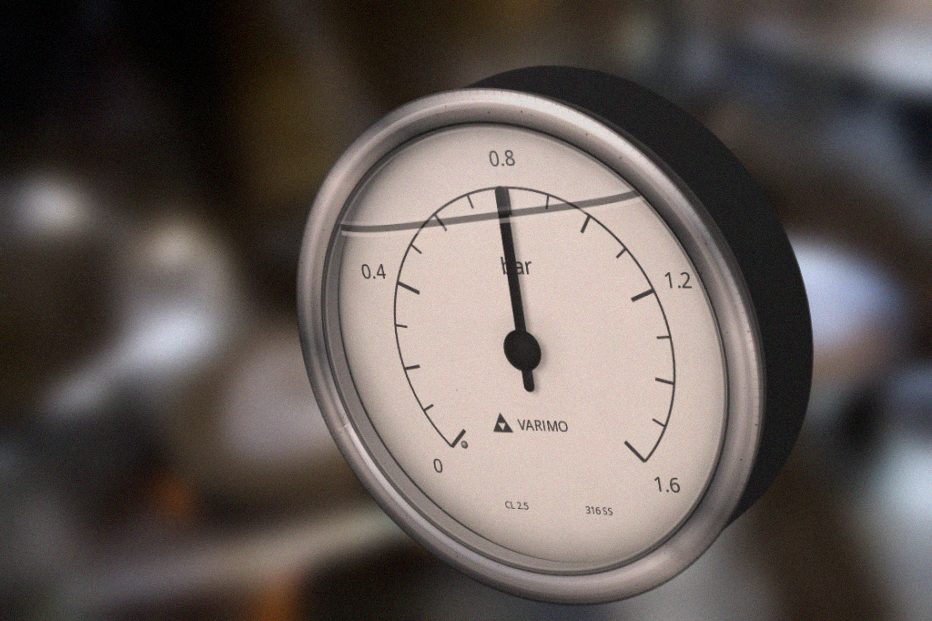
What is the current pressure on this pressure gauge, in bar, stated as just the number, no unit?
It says 0.8
